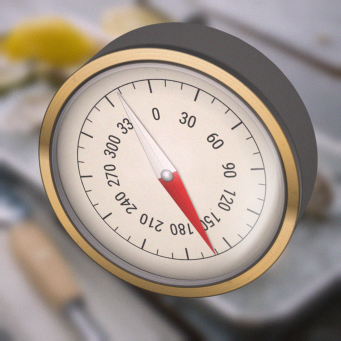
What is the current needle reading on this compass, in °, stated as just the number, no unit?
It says 160
